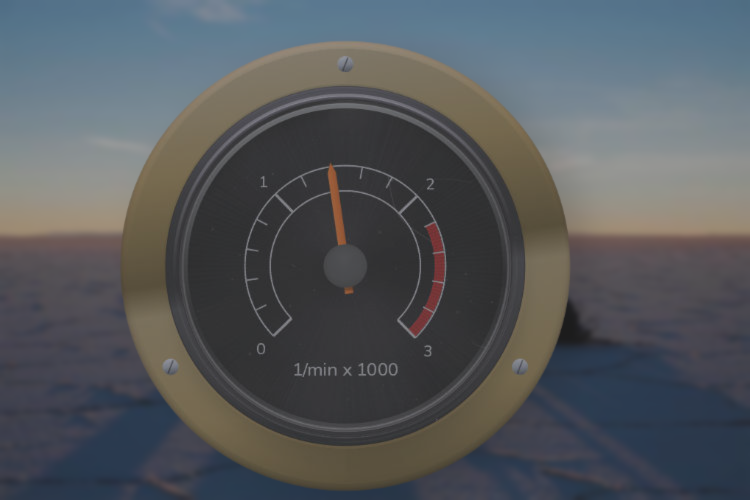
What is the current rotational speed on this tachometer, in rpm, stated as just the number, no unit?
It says 1400
